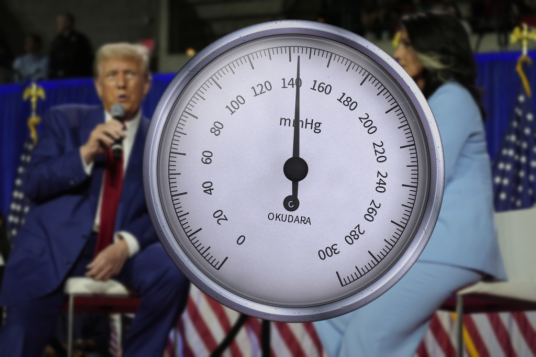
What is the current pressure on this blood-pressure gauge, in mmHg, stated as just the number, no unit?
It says 144
